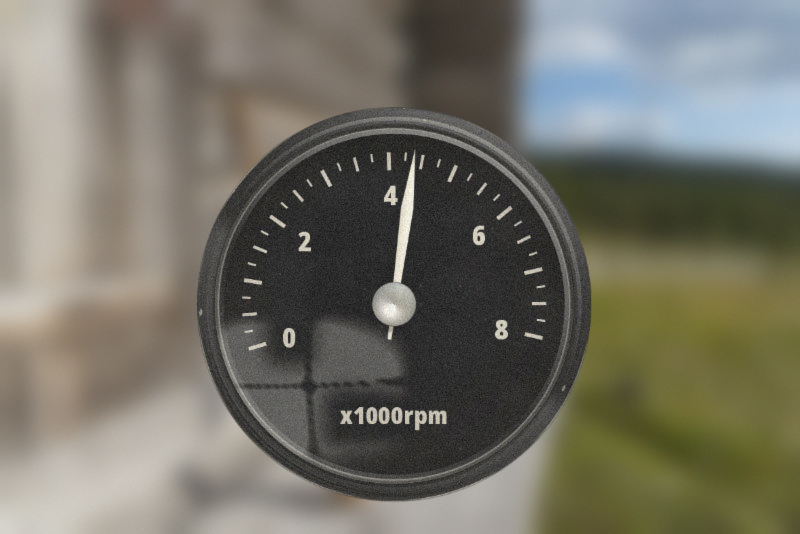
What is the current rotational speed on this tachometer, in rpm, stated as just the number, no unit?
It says 4375
